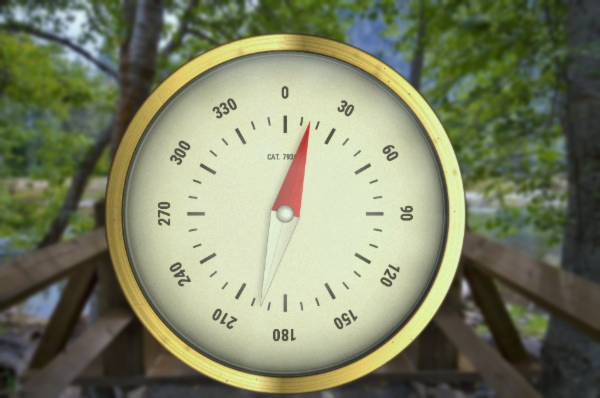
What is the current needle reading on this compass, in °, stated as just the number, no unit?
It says 15
